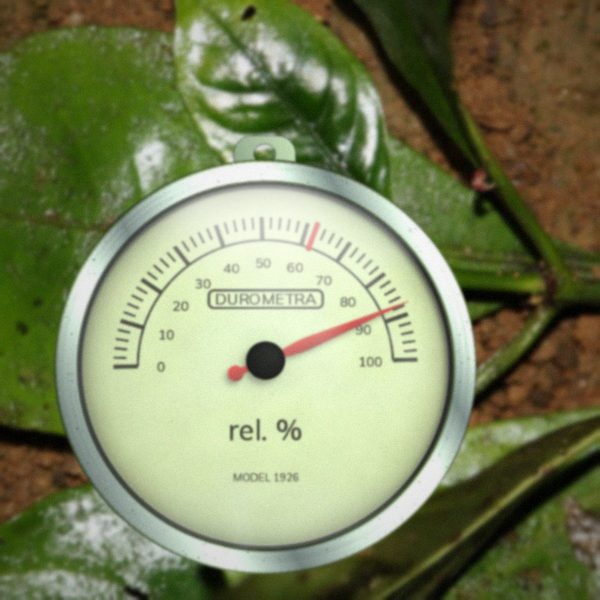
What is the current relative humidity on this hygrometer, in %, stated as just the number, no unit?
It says 88
